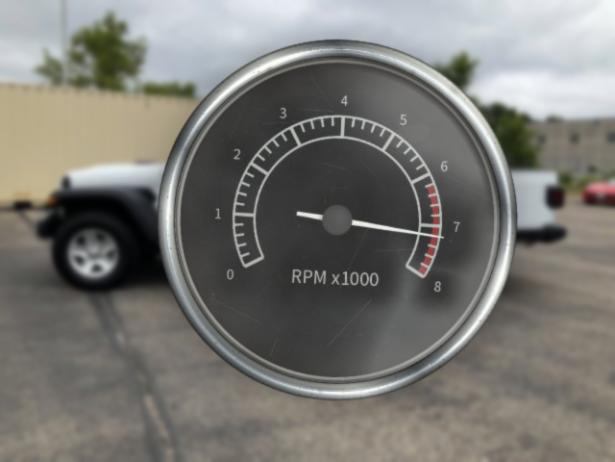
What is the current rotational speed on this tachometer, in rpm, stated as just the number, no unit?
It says 7200
